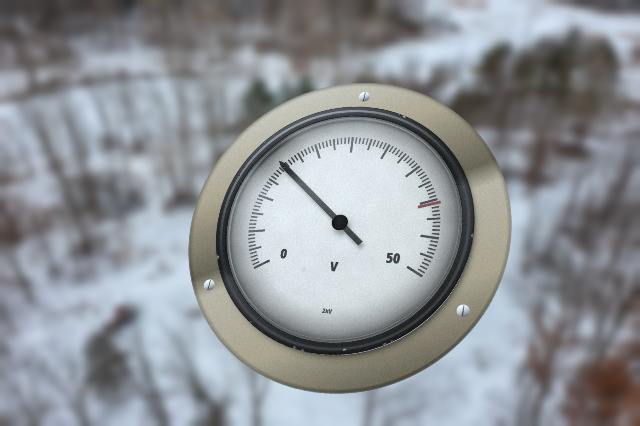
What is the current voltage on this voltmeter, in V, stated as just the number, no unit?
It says 15
